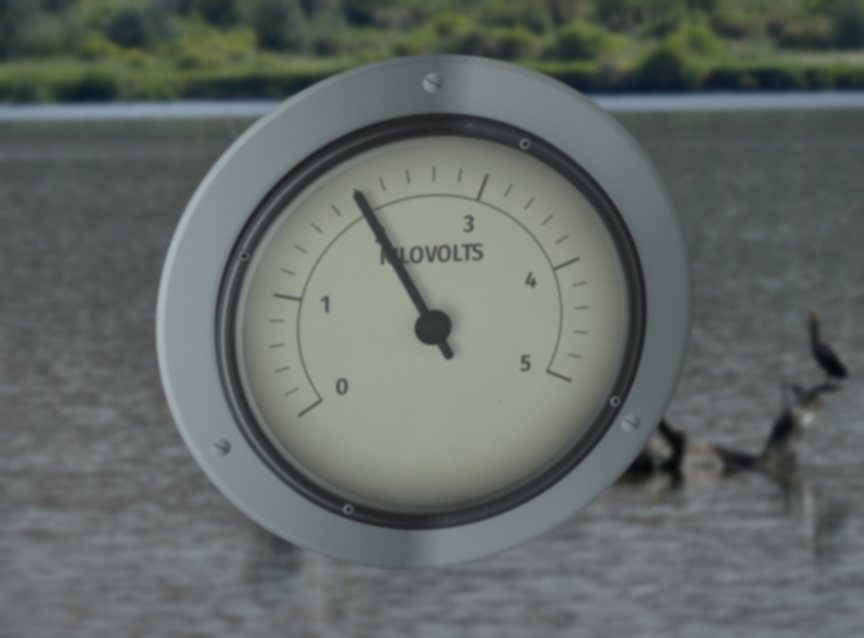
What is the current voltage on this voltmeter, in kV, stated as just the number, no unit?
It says 2
